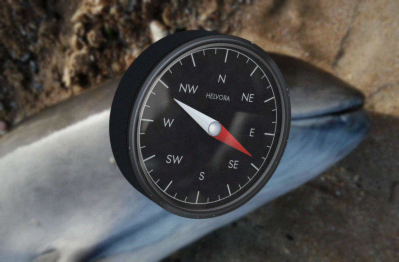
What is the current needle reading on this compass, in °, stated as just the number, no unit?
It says 115
